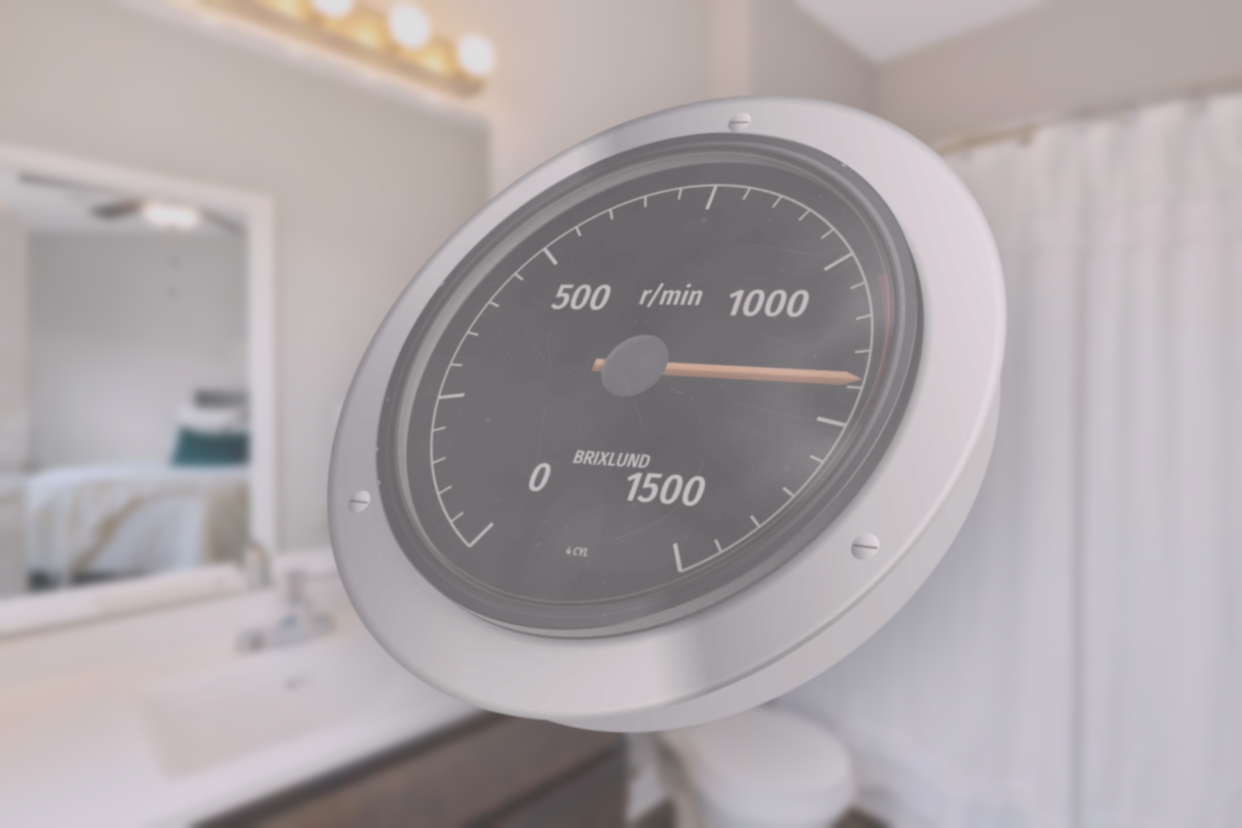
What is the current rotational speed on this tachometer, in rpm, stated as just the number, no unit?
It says 1200
